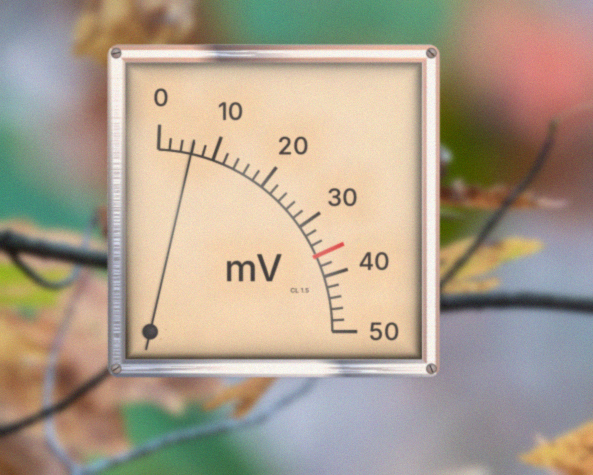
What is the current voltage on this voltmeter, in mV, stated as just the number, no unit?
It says 6
